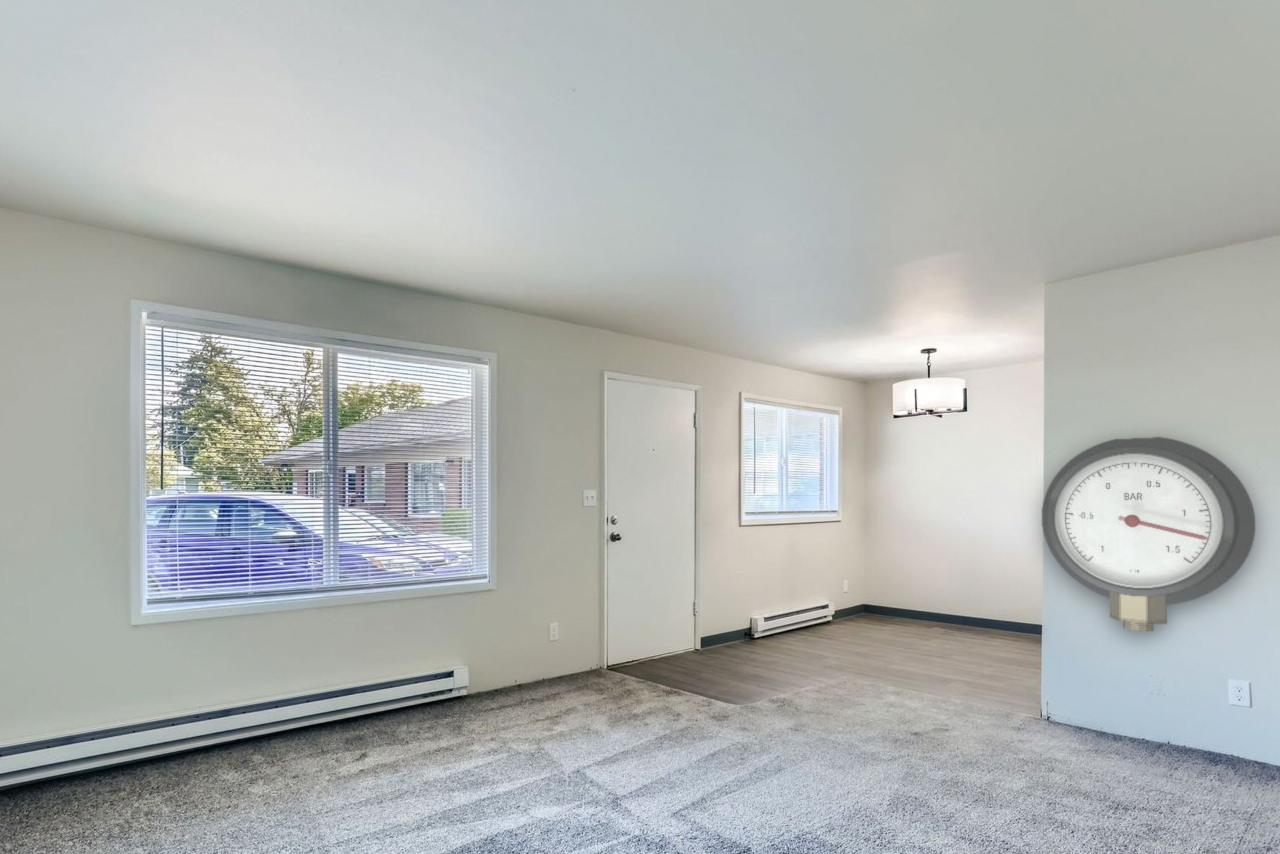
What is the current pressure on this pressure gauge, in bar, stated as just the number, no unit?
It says 1.25
